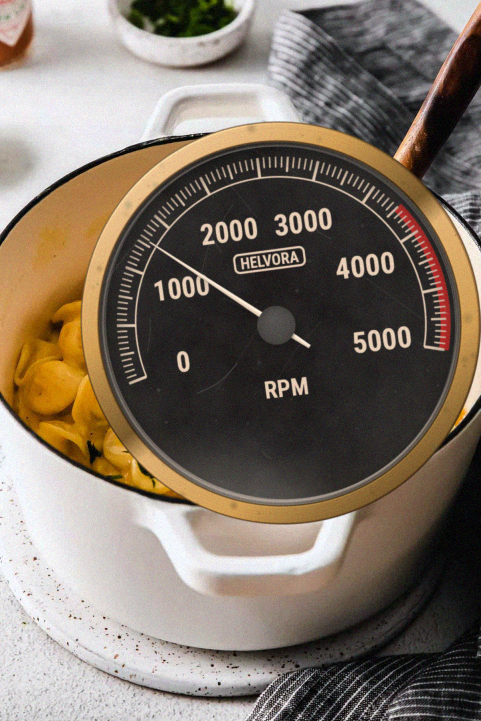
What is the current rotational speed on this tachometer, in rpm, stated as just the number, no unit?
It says 1300
